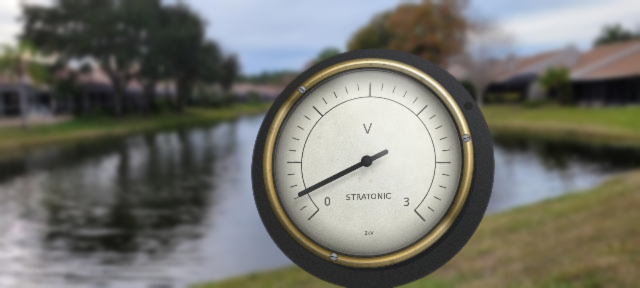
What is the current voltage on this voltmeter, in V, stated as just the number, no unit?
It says 0.2
